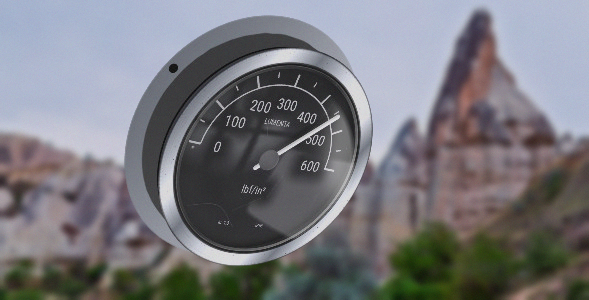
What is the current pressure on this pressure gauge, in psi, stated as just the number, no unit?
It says 450
